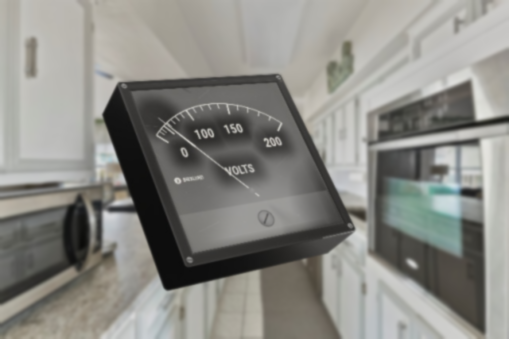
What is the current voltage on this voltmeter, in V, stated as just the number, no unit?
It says 50
